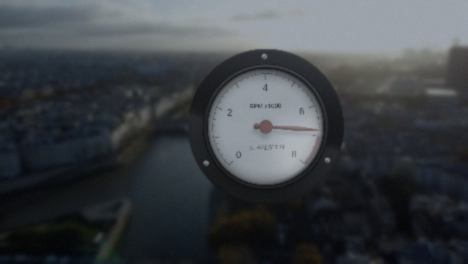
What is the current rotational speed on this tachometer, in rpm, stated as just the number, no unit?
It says 6800
